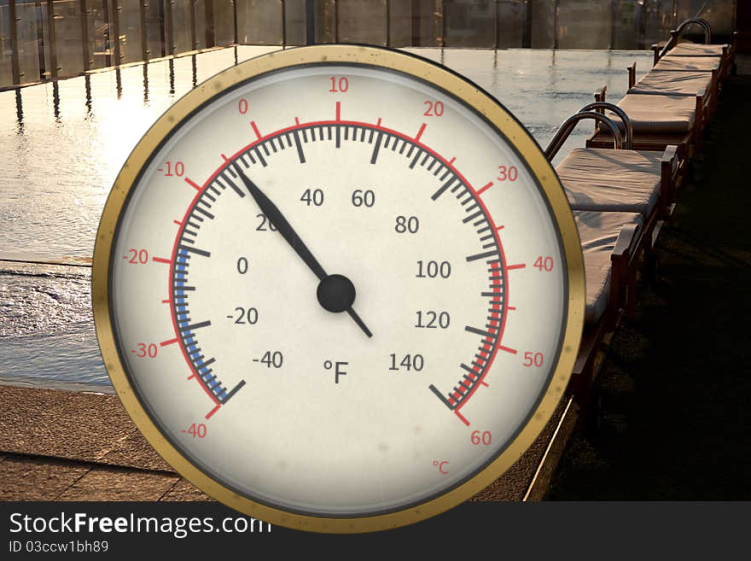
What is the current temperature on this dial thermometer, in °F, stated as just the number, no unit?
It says 24
